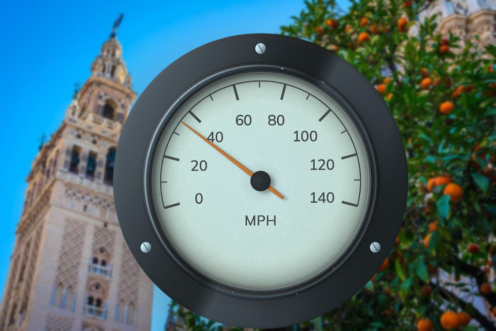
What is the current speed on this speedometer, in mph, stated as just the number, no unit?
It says 35
